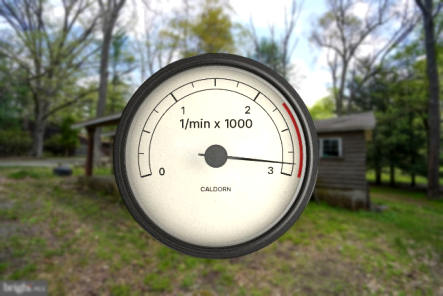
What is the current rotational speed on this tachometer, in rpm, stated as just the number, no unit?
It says 2875
